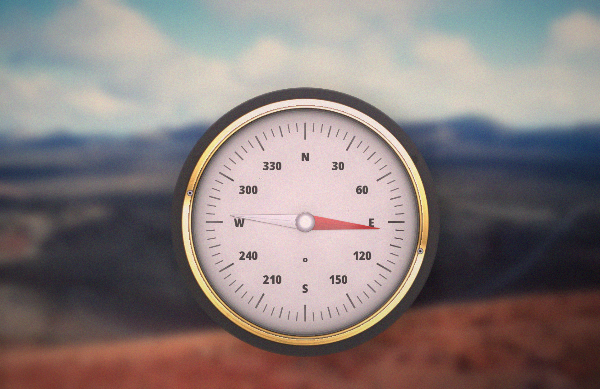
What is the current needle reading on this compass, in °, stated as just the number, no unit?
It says 95
